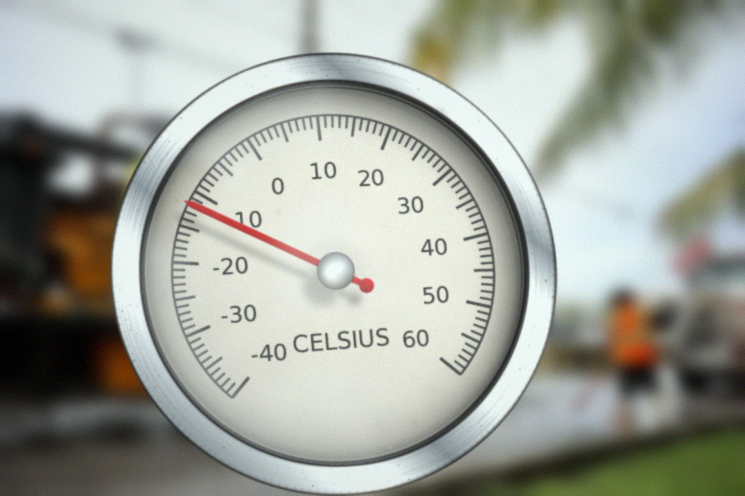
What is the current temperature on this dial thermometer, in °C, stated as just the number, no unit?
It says -12
